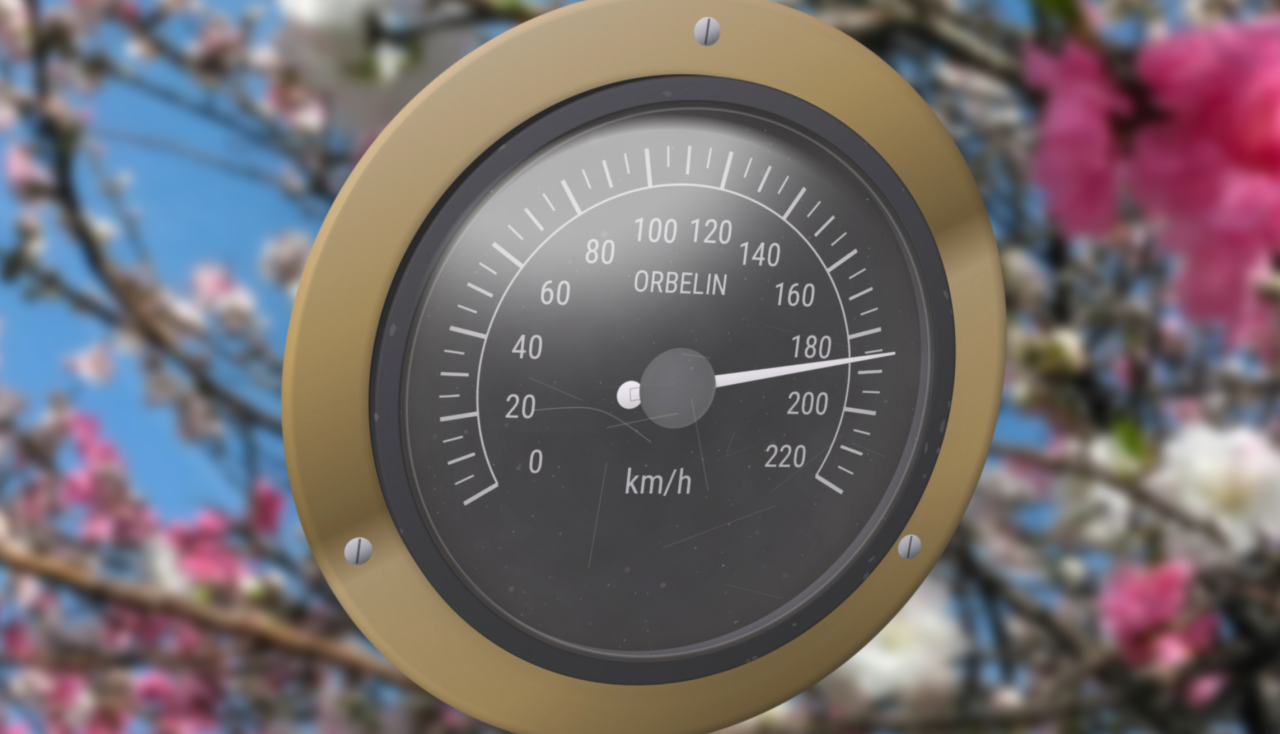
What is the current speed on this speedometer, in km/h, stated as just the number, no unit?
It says 185
